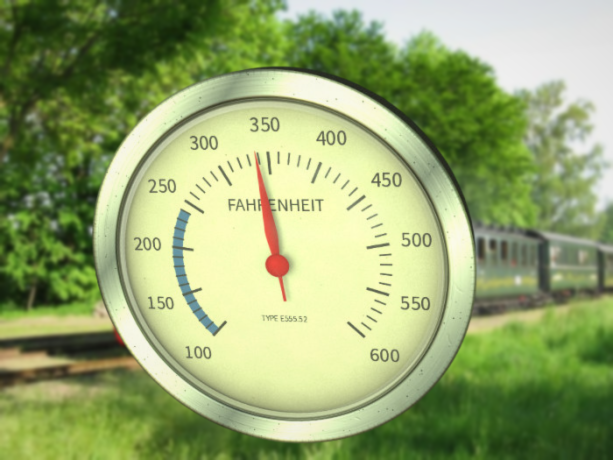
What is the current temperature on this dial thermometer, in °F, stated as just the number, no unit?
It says 340
